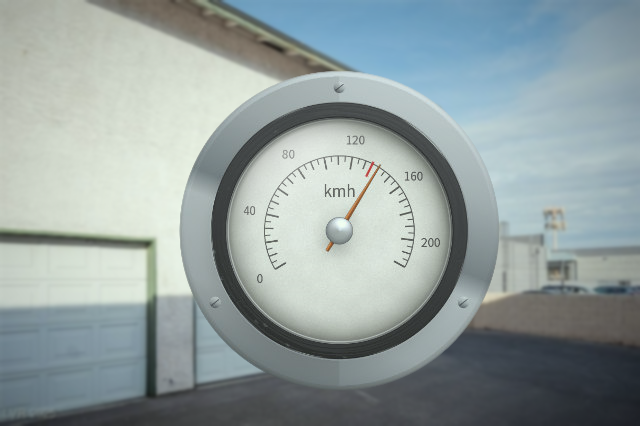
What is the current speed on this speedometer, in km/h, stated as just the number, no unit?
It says 140
